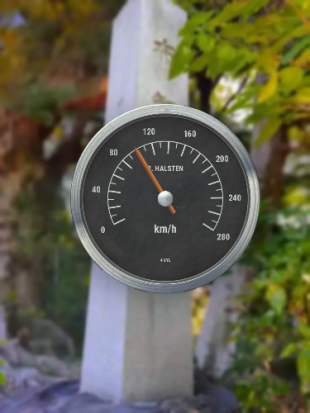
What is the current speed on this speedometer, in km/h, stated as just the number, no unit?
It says 100
